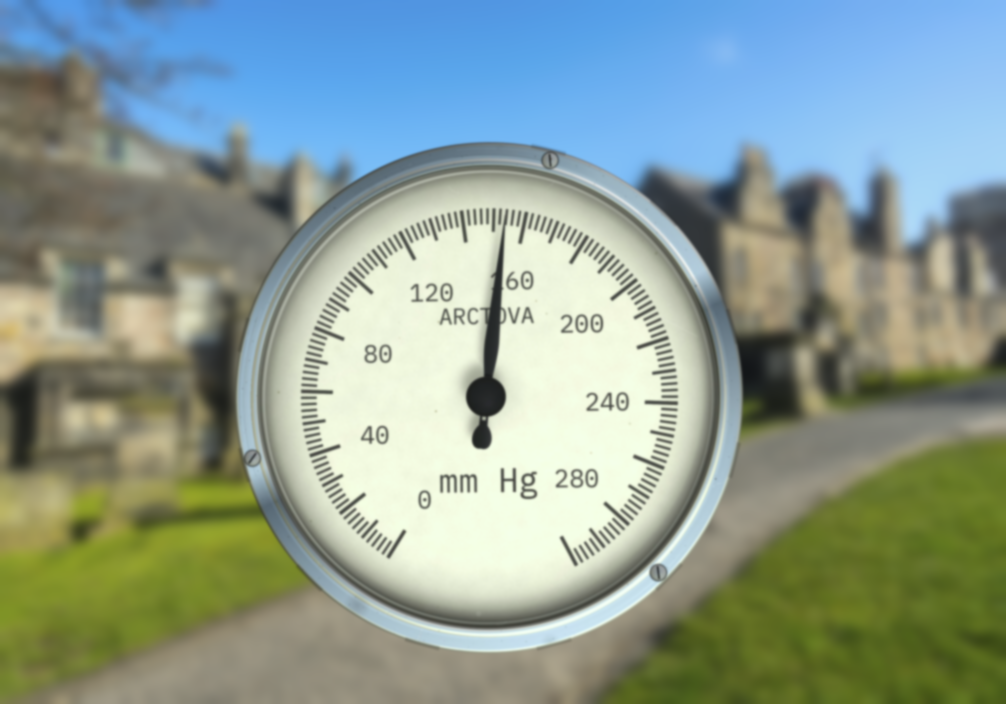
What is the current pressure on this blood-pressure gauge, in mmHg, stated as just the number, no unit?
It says 154
